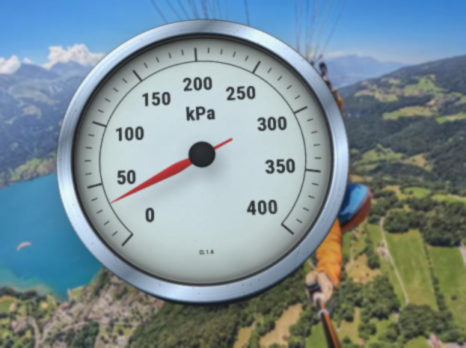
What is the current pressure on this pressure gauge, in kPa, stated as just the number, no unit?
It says 30
